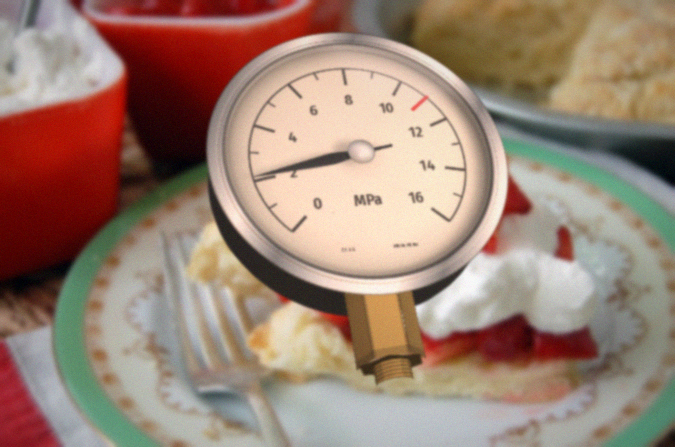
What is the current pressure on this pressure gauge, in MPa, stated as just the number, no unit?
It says 2
